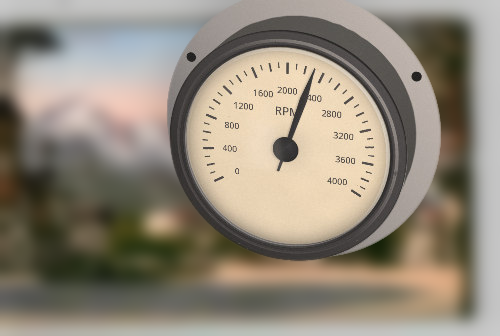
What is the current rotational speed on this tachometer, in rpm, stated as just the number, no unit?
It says 2300
